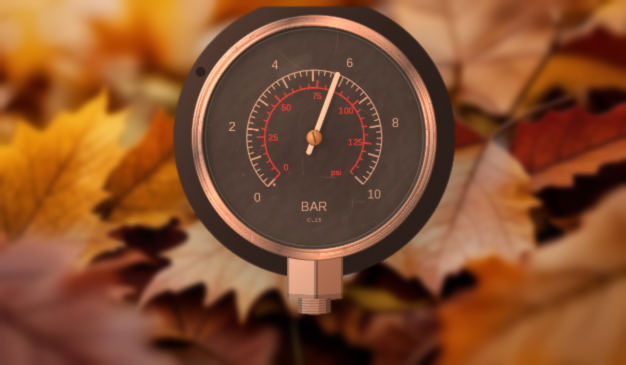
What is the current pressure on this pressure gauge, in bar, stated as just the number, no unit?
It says 5.8
